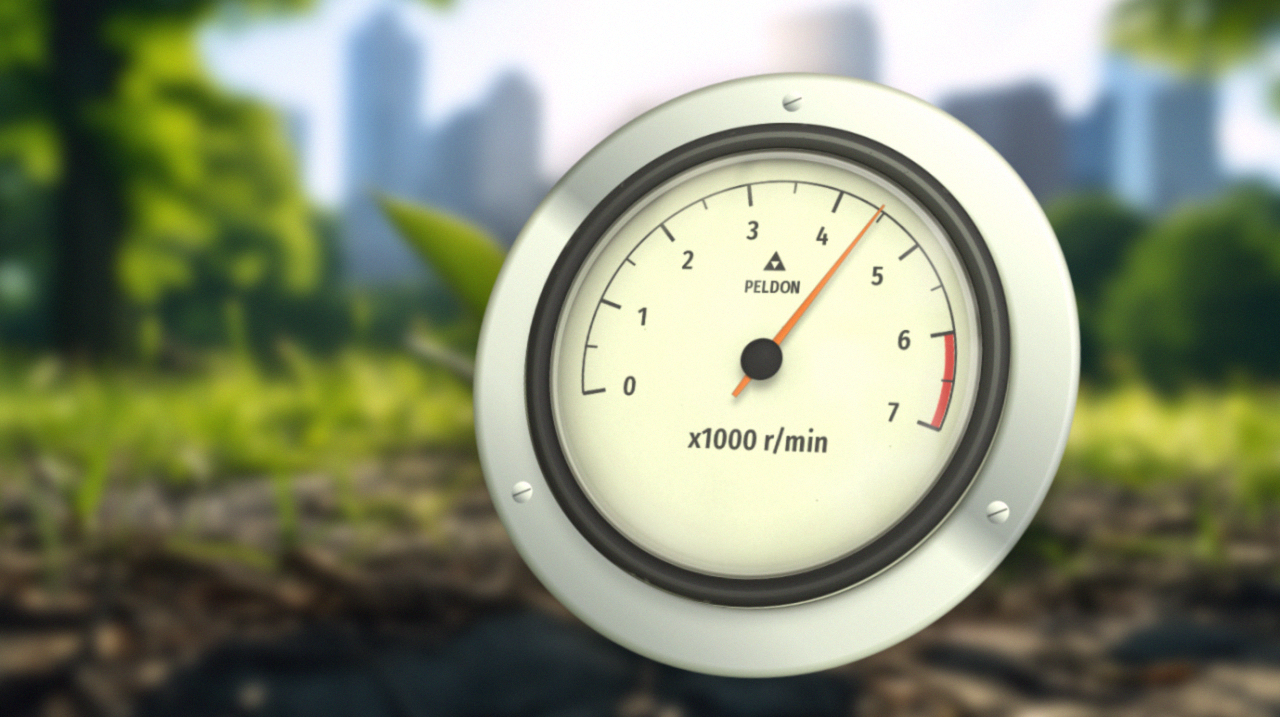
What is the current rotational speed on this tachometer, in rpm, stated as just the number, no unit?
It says 4500
